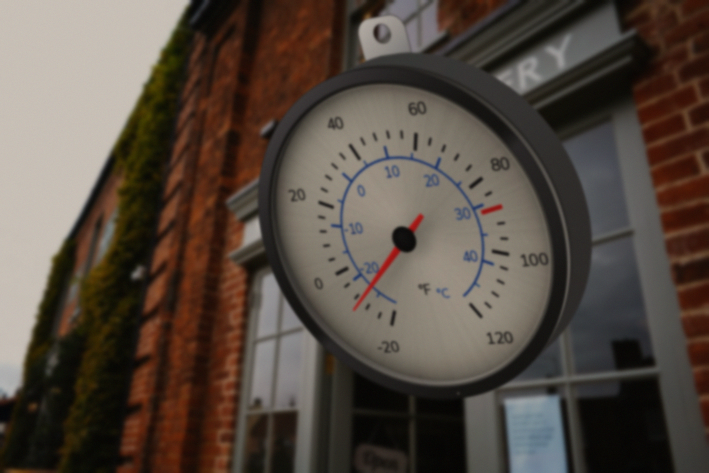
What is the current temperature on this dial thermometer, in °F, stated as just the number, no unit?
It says -10
